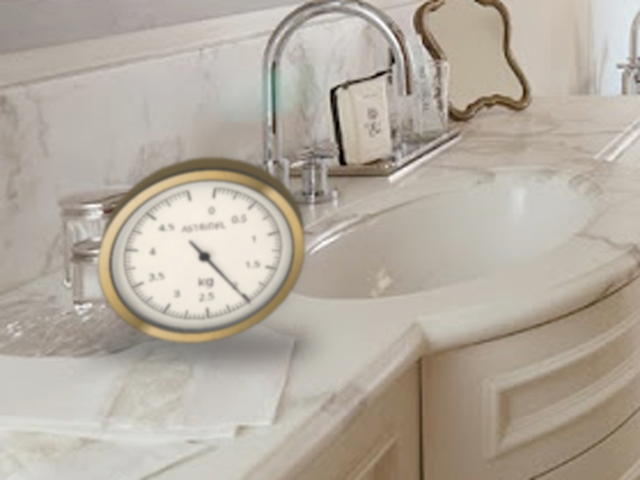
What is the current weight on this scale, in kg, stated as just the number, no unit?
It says 2
